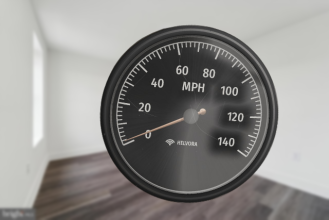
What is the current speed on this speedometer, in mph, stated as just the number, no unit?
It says 2
